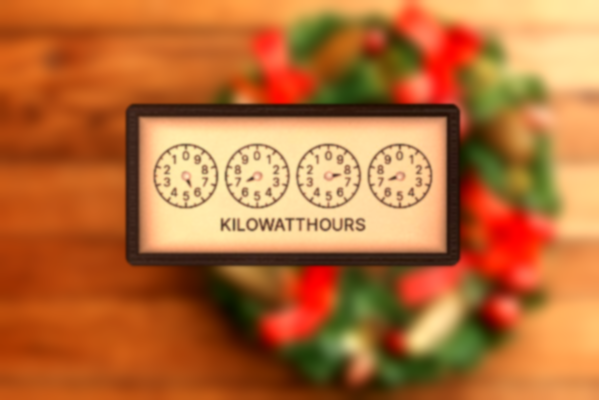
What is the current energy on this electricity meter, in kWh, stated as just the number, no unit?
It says 5677
